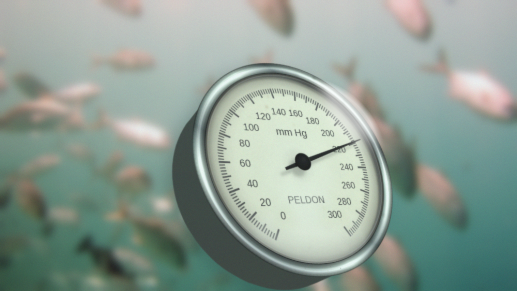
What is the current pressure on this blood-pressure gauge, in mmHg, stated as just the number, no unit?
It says 220
